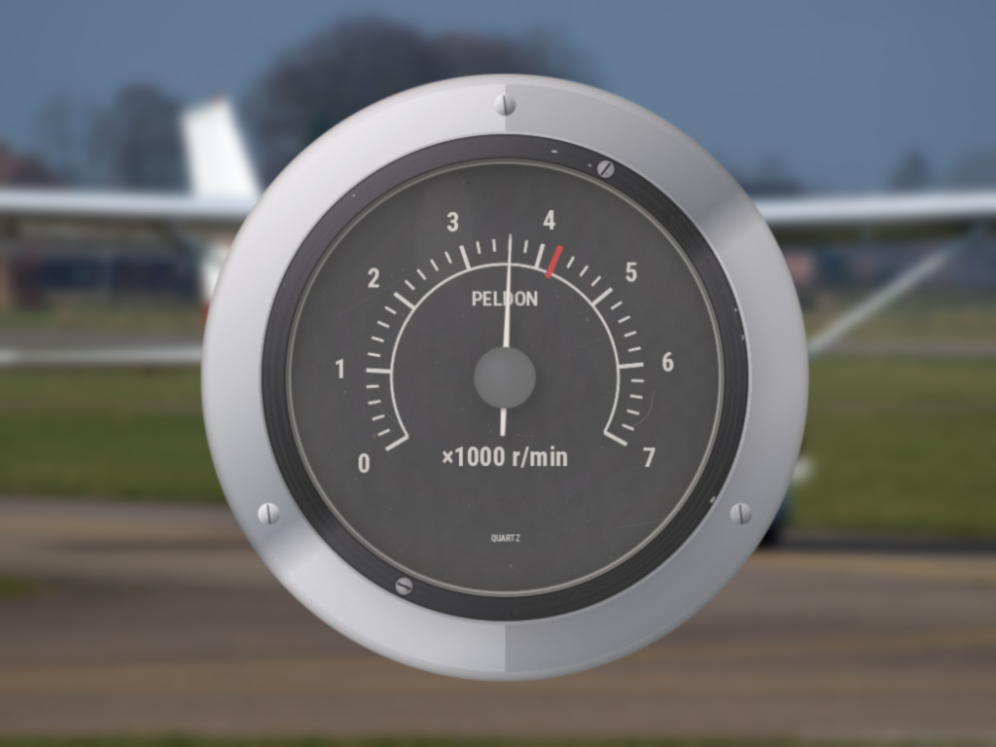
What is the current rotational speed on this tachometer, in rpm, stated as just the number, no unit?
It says 3600
